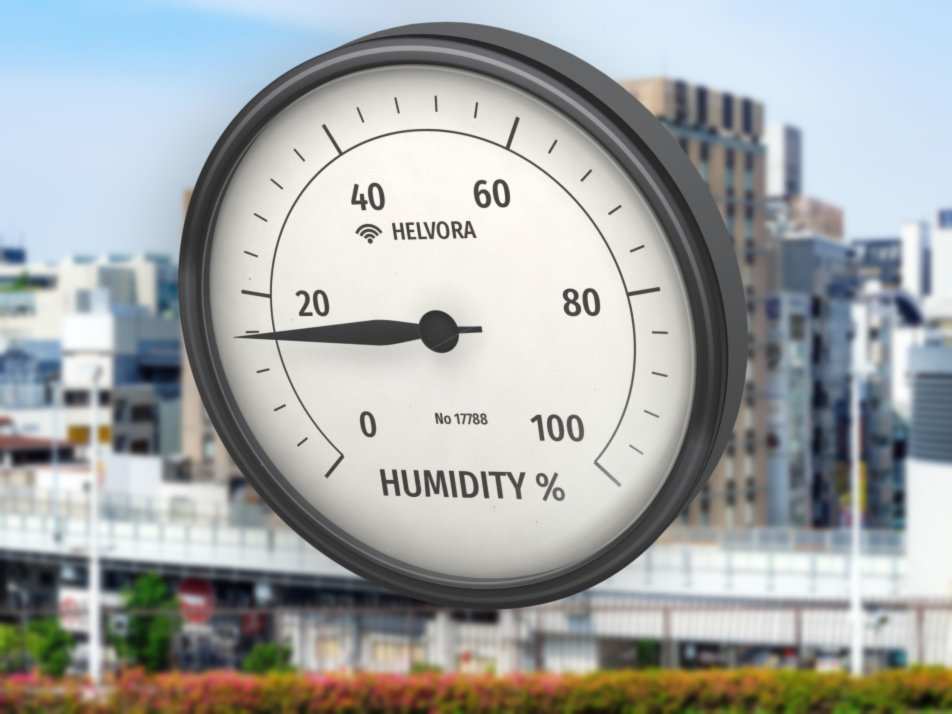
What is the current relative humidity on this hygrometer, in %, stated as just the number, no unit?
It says 16
